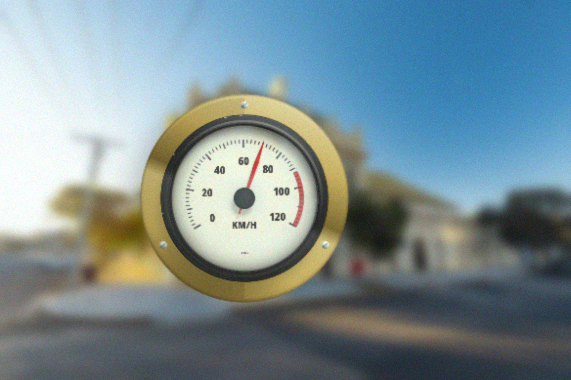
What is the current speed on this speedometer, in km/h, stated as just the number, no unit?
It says 70
